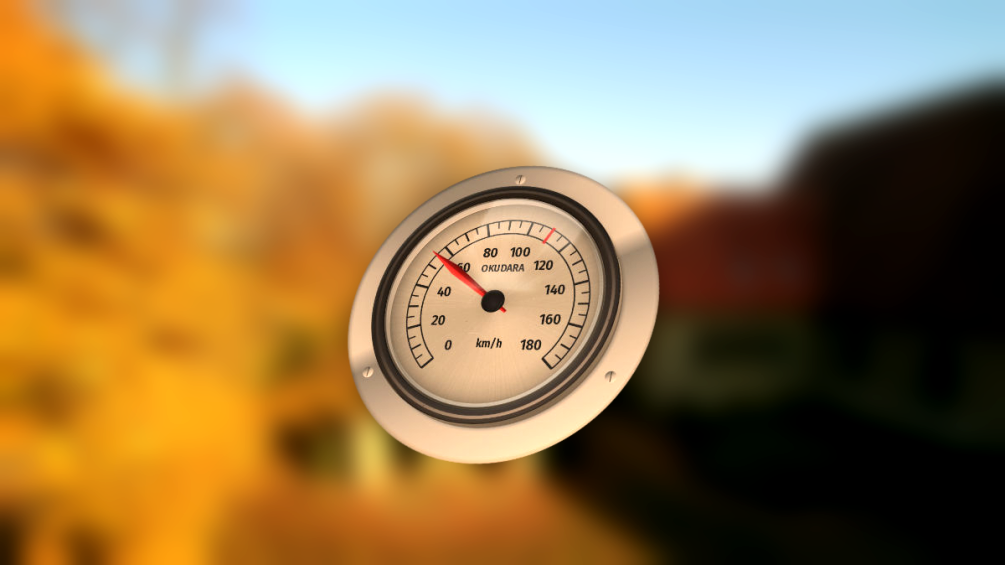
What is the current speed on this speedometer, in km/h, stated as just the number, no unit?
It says 55
